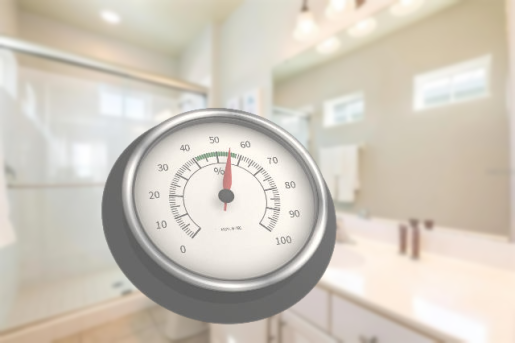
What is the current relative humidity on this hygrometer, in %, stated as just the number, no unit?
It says 55
